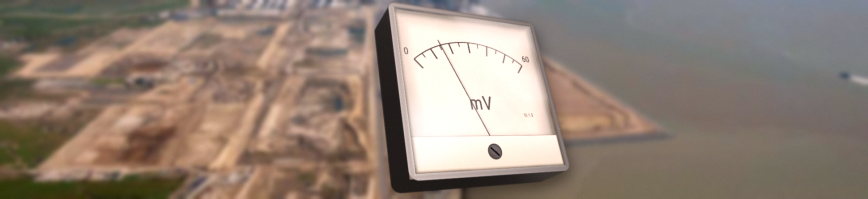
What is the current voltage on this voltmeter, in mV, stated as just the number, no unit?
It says 15
